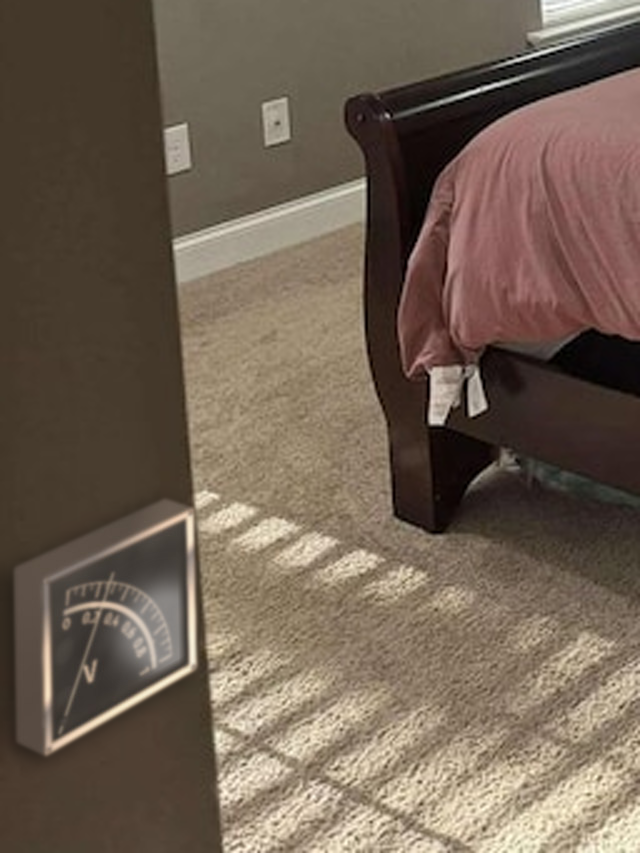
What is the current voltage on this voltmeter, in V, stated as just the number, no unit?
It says 0.25
